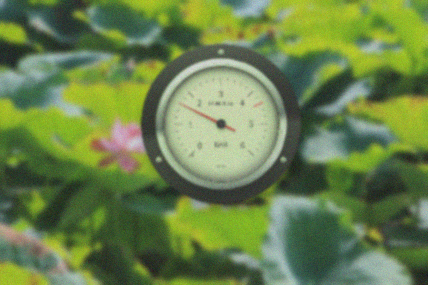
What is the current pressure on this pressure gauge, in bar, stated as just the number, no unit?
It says 1.6
